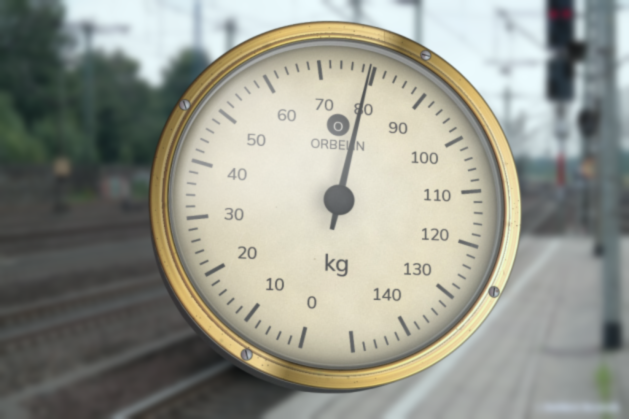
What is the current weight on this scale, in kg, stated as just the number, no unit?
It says 79
